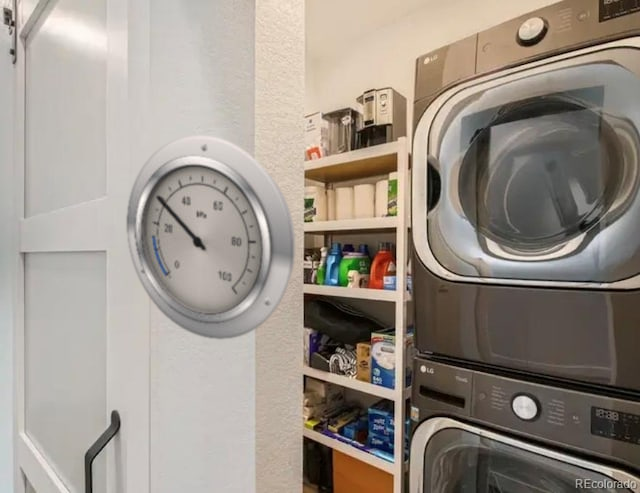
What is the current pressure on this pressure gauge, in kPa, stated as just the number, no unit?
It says 30
